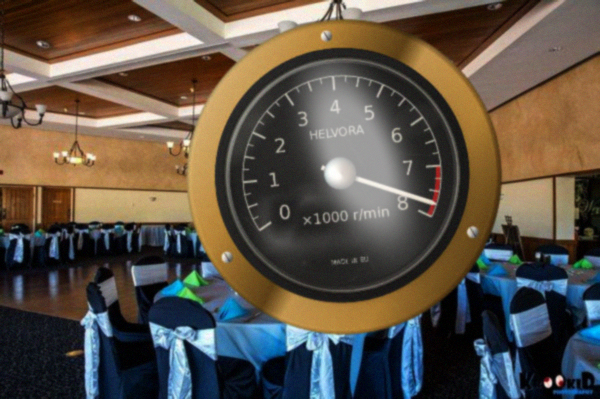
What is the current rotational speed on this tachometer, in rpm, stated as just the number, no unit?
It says 7750
